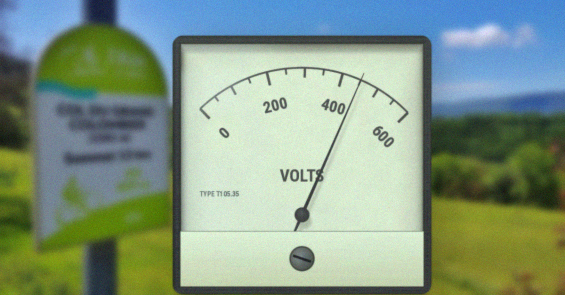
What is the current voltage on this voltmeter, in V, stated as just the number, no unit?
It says 450
